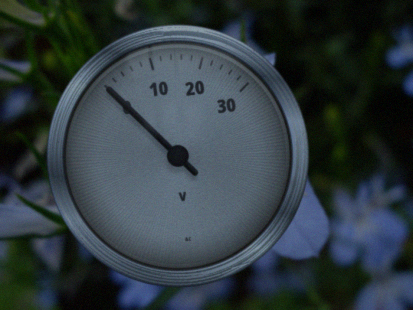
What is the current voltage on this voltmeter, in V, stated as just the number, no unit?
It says 0
